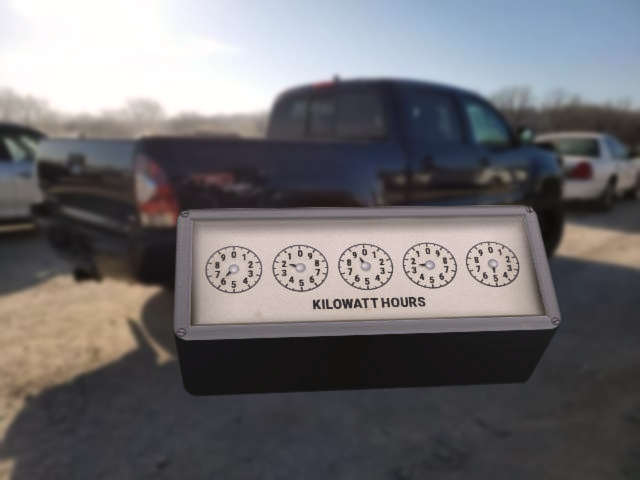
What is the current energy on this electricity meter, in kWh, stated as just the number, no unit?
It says 61925
